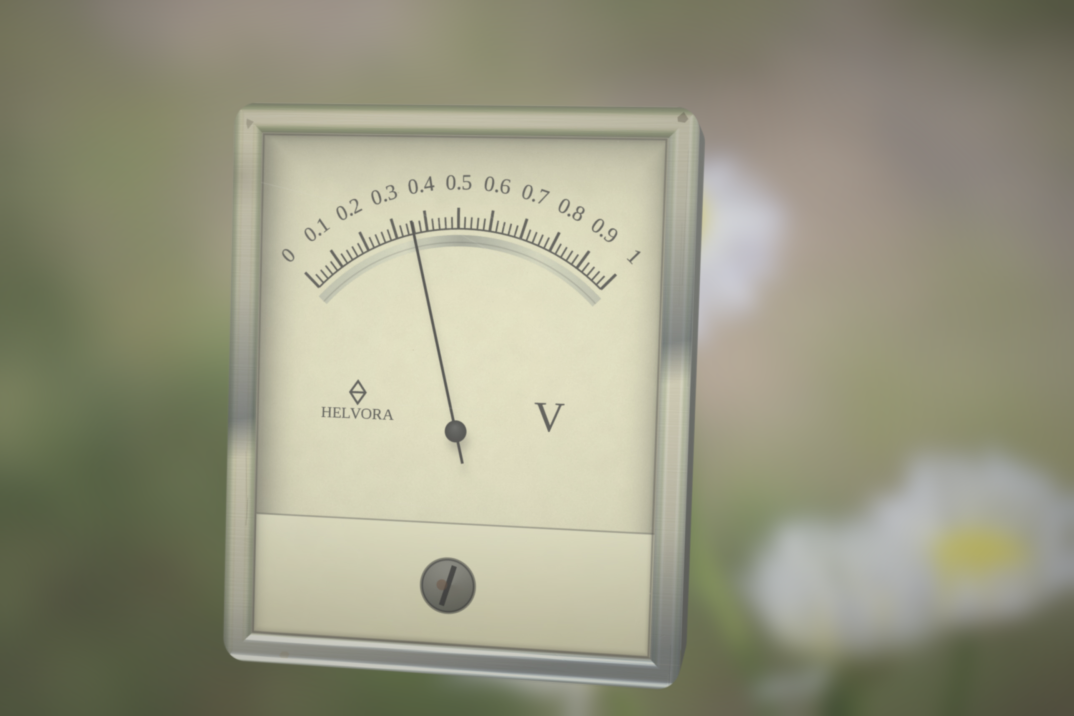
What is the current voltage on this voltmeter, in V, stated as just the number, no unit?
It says 0.36
